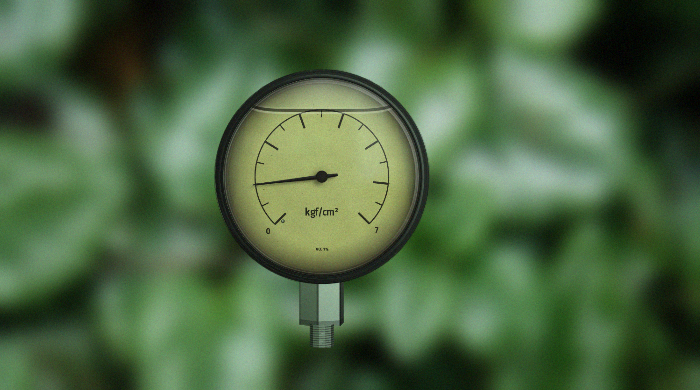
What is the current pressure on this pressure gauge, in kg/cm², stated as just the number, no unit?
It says 1
